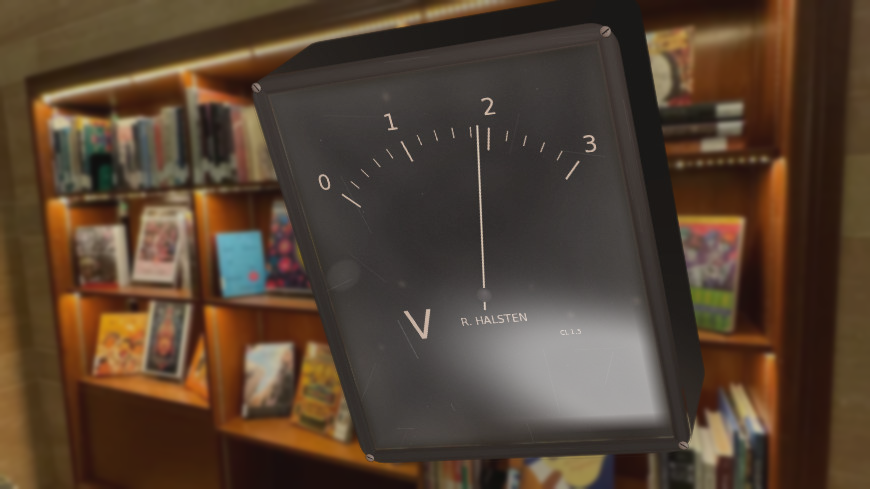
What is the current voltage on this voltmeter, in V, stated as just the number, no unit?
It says 1.9
